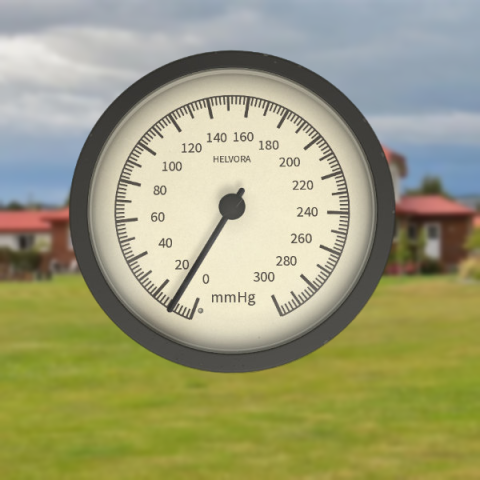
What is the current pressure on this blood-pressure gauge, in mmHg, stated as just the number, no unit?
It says 10
